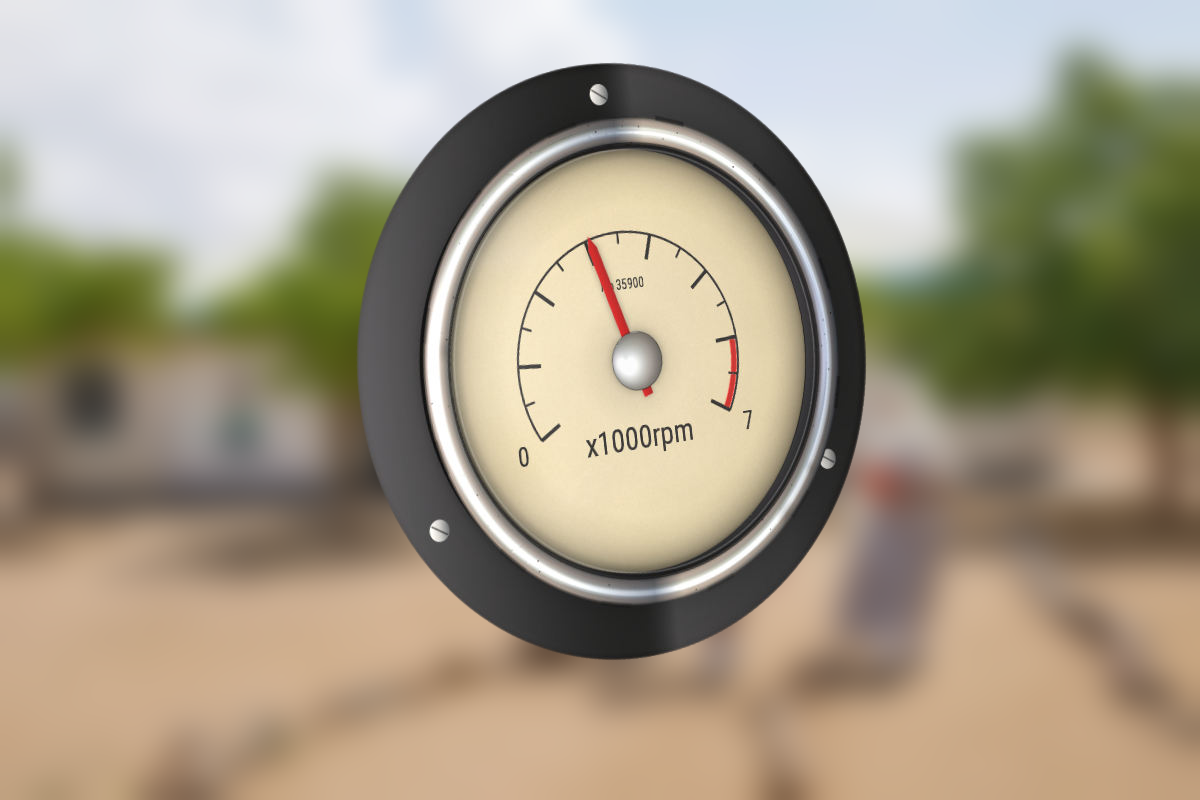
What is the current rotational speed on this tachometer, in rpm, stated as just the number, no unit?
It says 3000
